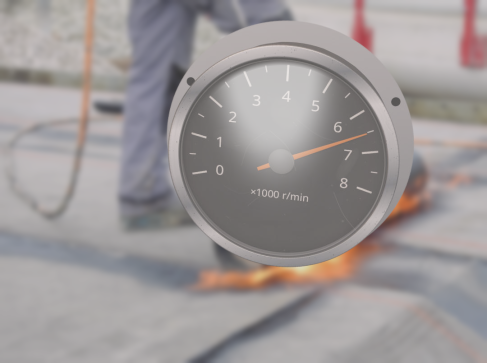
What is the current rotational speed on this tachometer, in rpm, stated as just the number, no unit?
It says 6500
